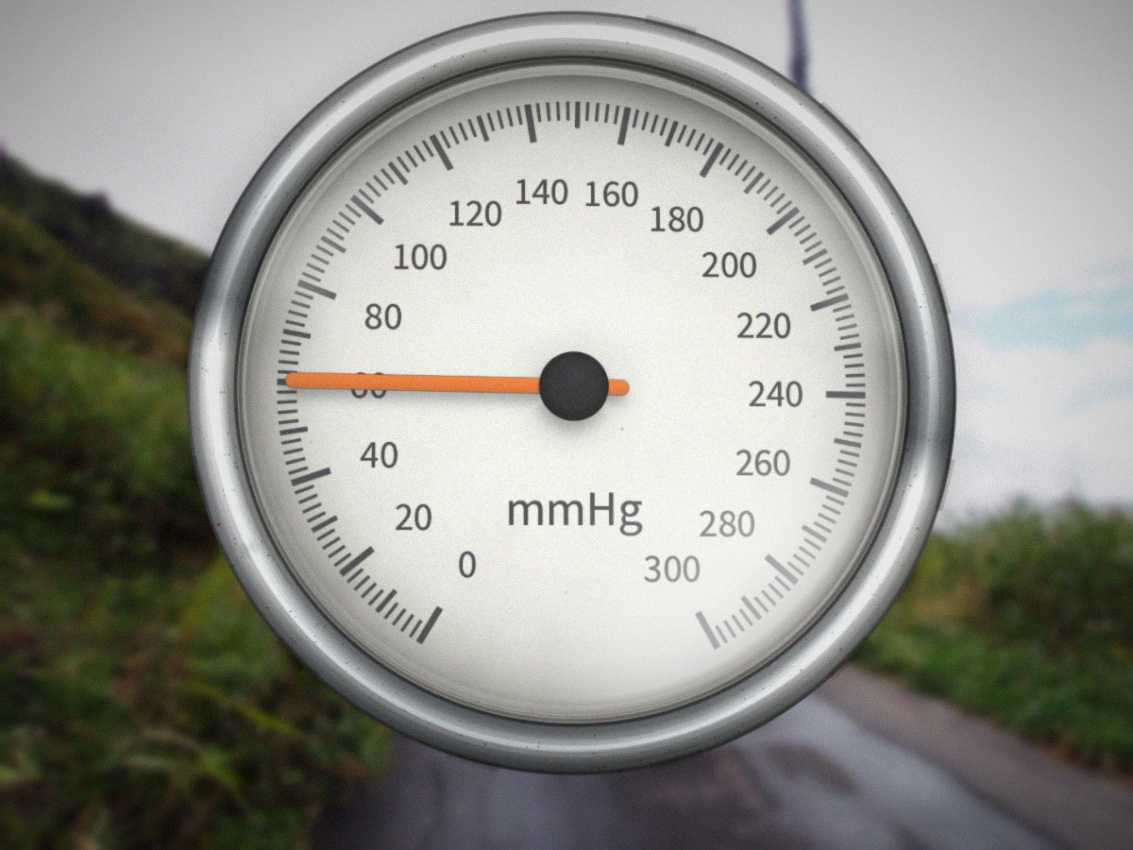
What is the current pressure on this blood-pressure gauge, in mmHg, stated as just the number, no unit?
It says 60
